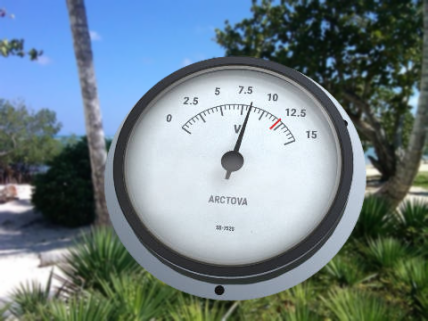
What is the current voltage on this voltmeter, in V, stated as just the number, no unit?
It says 8.5
